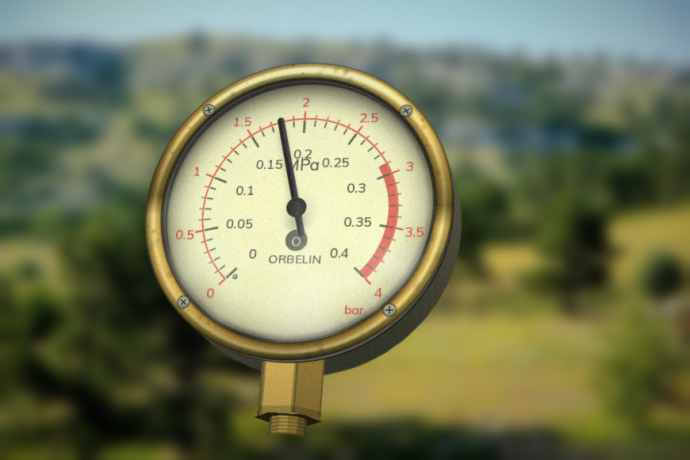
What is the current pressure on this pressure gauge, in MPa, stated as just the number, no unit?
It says 0.18
